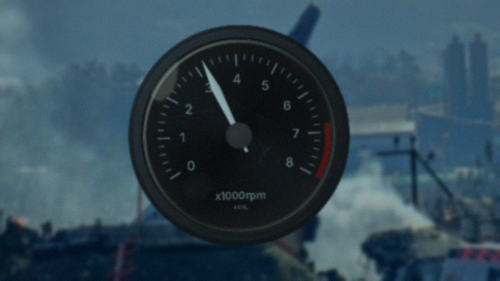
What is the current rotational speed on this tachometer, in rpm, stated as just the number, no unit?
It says 3200
